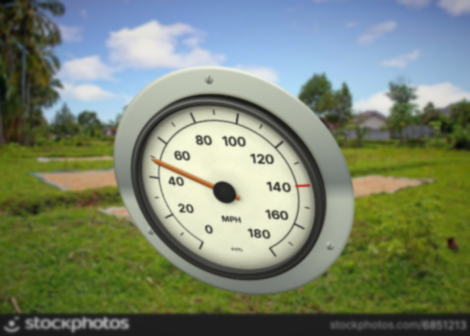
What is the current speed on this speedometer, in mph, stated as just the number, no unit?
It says 50
